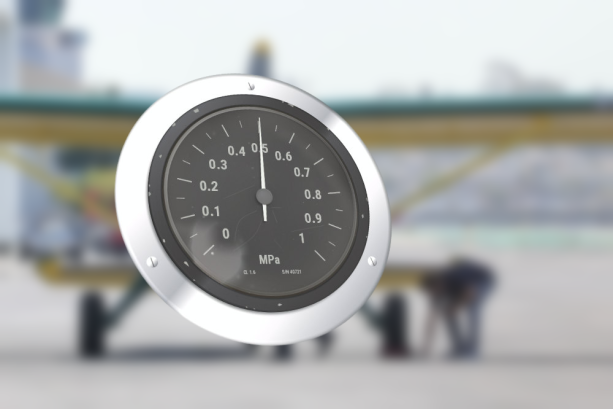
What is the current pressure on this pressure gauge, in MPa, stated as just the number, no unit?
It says 0.5
